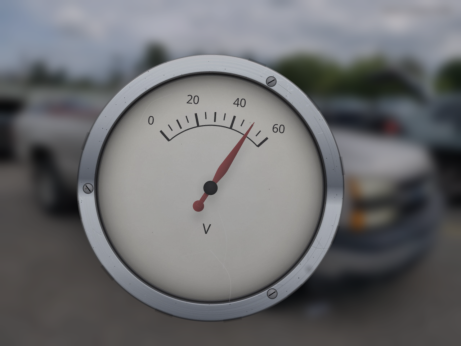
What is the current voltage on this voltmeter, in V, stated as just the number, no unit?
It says 50
